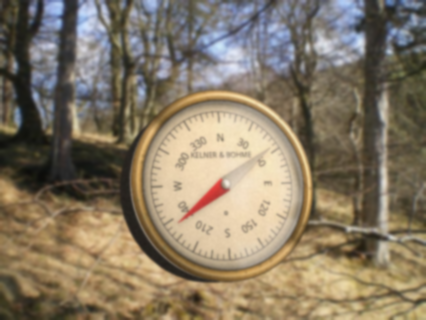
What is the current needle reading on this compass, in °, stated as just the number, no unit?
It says 235
